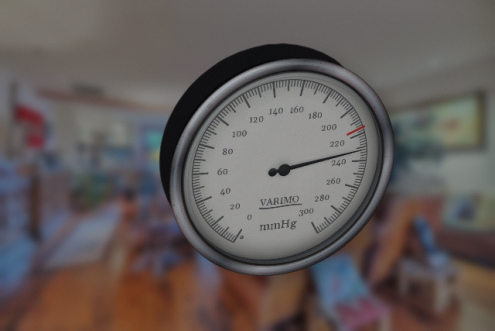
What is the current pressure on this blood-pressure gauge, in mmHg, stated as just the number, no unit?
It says 230
